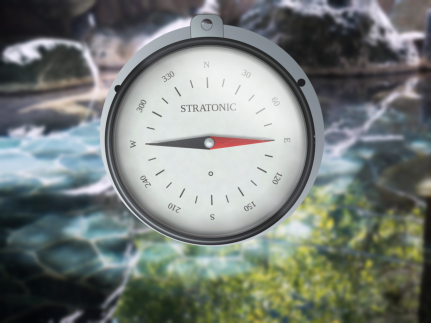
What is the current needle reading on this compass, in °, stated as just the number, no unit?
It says 90
